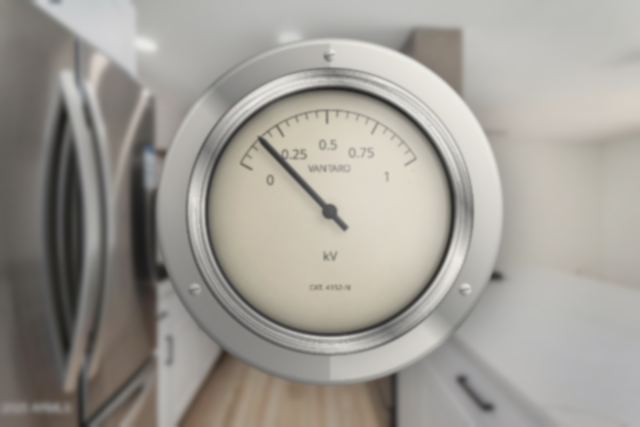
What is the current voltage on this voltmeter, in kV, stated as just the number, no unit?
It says 0.15
